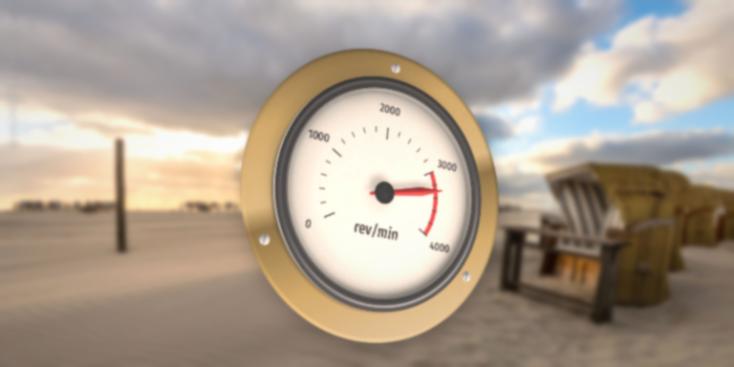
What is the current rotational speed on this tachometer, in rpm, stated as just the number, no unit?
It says 3300
